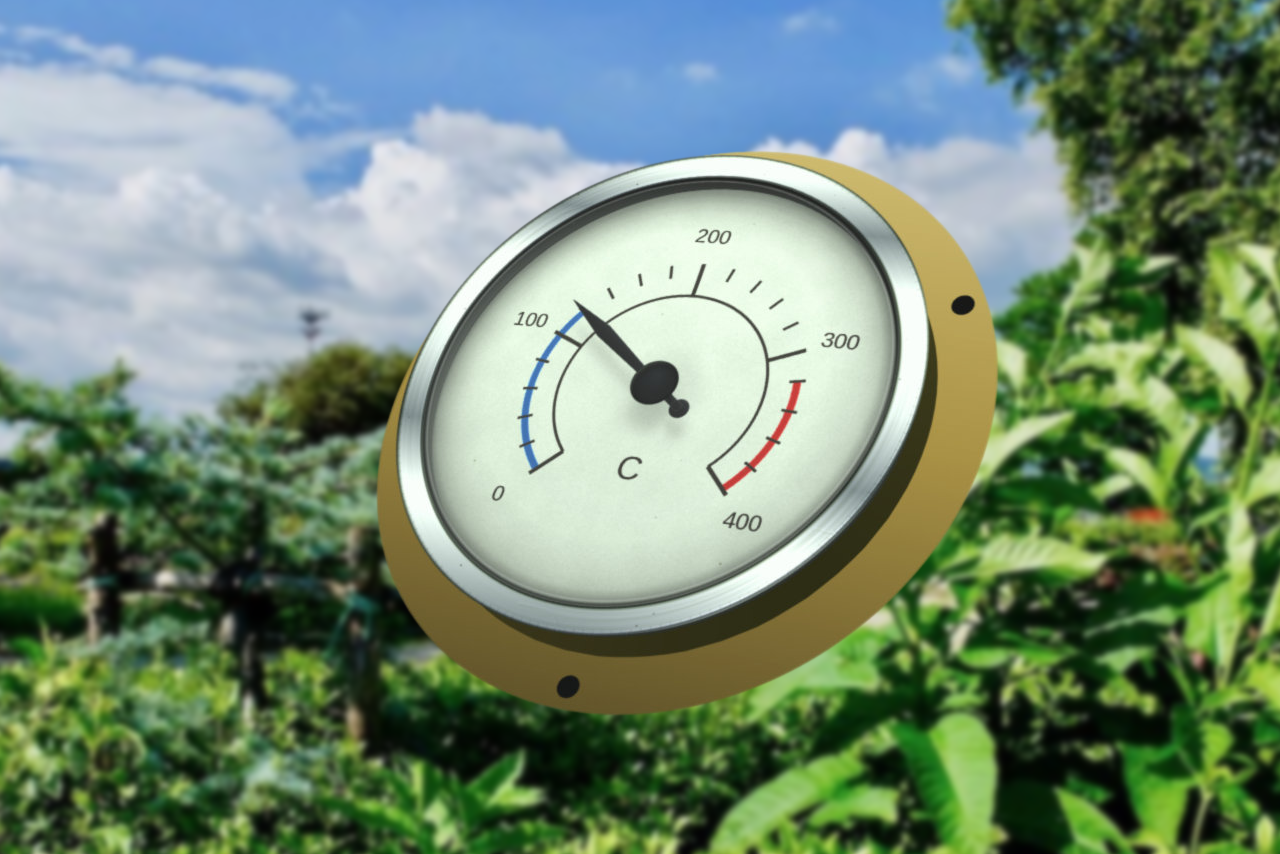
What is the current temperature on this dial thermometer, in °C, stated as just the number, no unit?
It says 120
